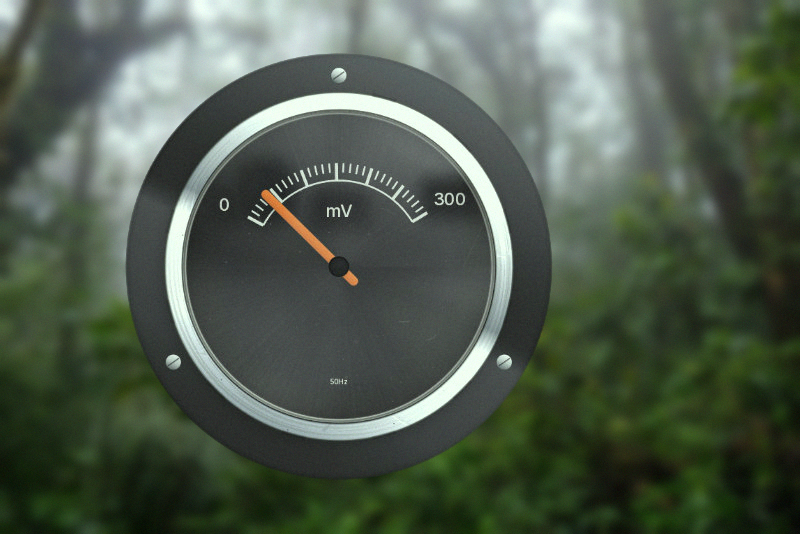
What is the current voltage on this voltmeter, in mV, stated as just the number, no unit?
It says 40
